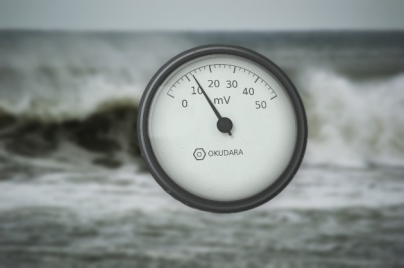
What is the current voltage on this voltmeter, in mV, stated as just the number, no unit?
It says 12
